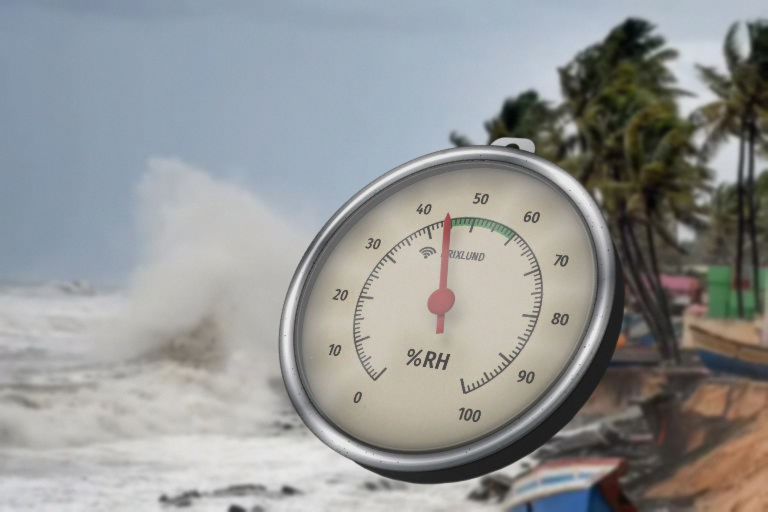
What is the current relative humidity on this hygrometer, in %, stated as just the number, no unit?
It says 45
